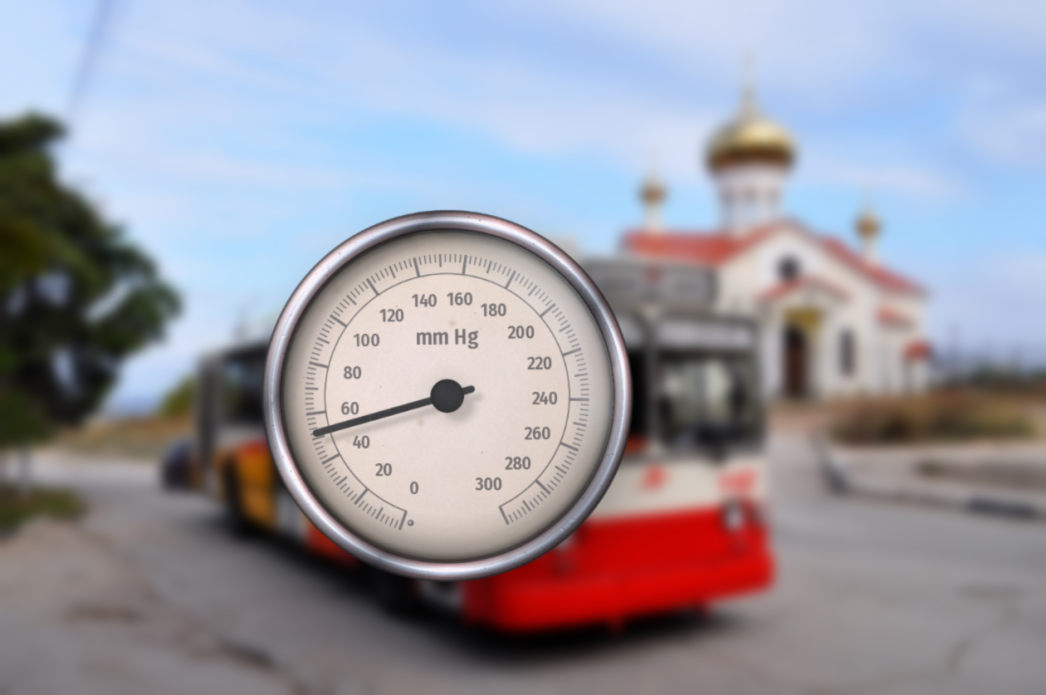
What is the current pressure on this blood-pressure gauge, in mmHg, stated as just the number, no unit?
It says 52
